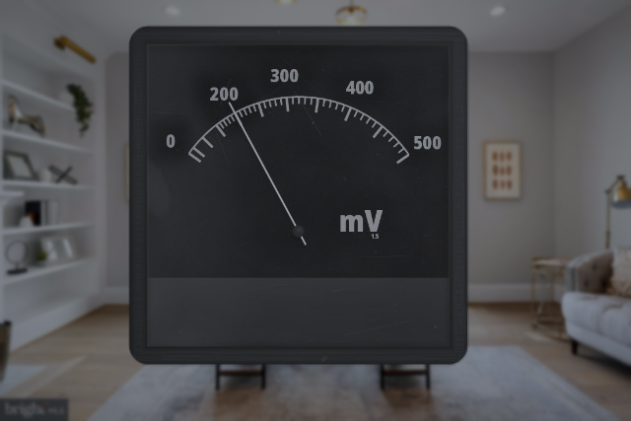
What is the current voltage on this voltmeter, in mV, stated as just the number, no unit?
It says 200
